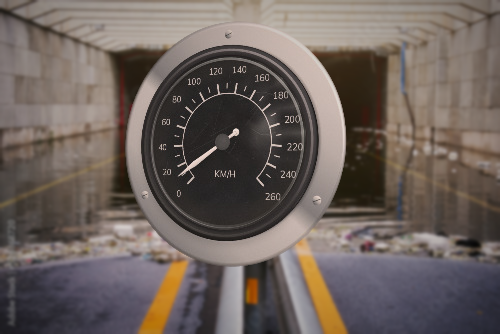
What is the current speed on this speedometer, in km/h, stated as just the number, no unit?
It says 10
